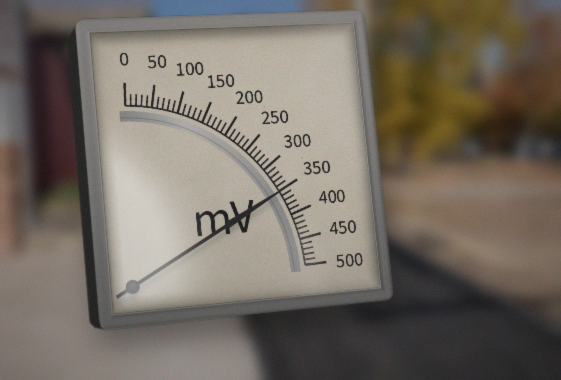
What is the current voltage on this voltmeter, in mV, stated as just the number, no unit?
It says 350
